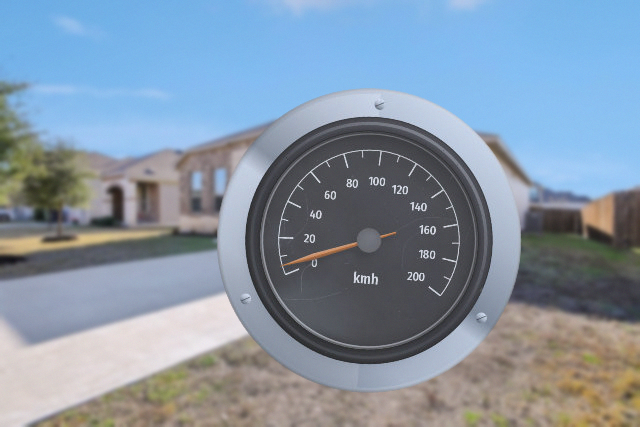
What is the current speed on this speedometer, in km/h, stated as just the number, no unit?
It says 5
